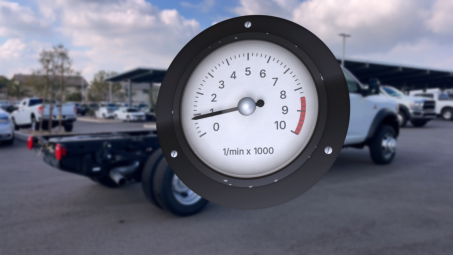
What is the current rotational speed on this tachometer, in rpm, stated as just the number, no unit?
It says 800
